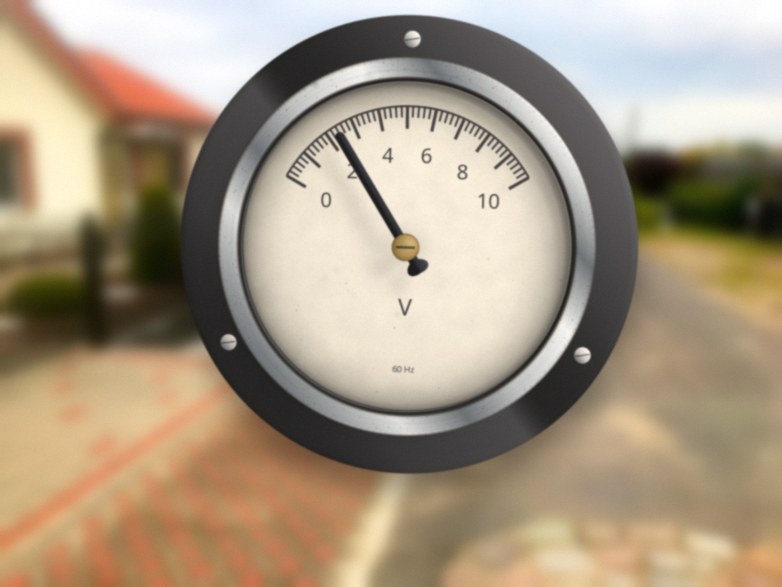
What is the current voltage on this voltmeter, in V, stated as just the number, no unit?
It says 2.4
